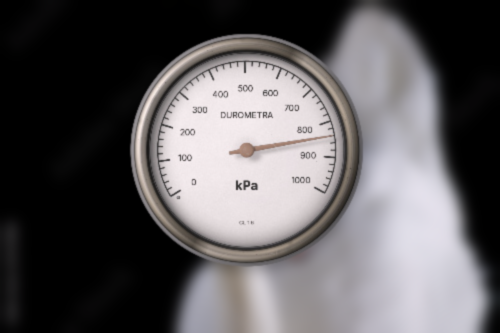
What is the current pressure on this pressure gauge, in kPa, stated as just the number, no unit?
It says 840
